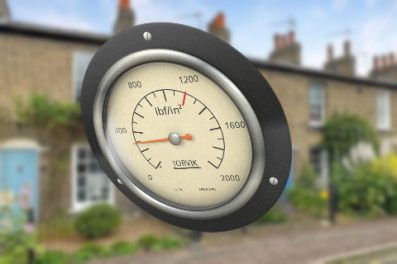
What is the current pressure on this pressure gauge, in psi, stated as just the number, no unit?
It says 300
